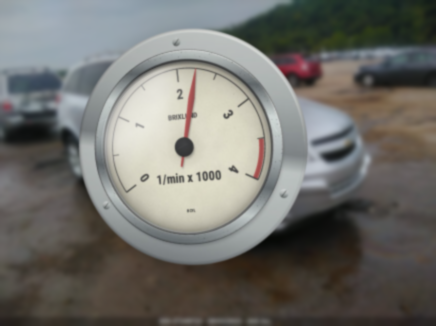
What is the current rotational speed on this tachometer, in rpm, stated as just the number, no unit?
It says 2250
